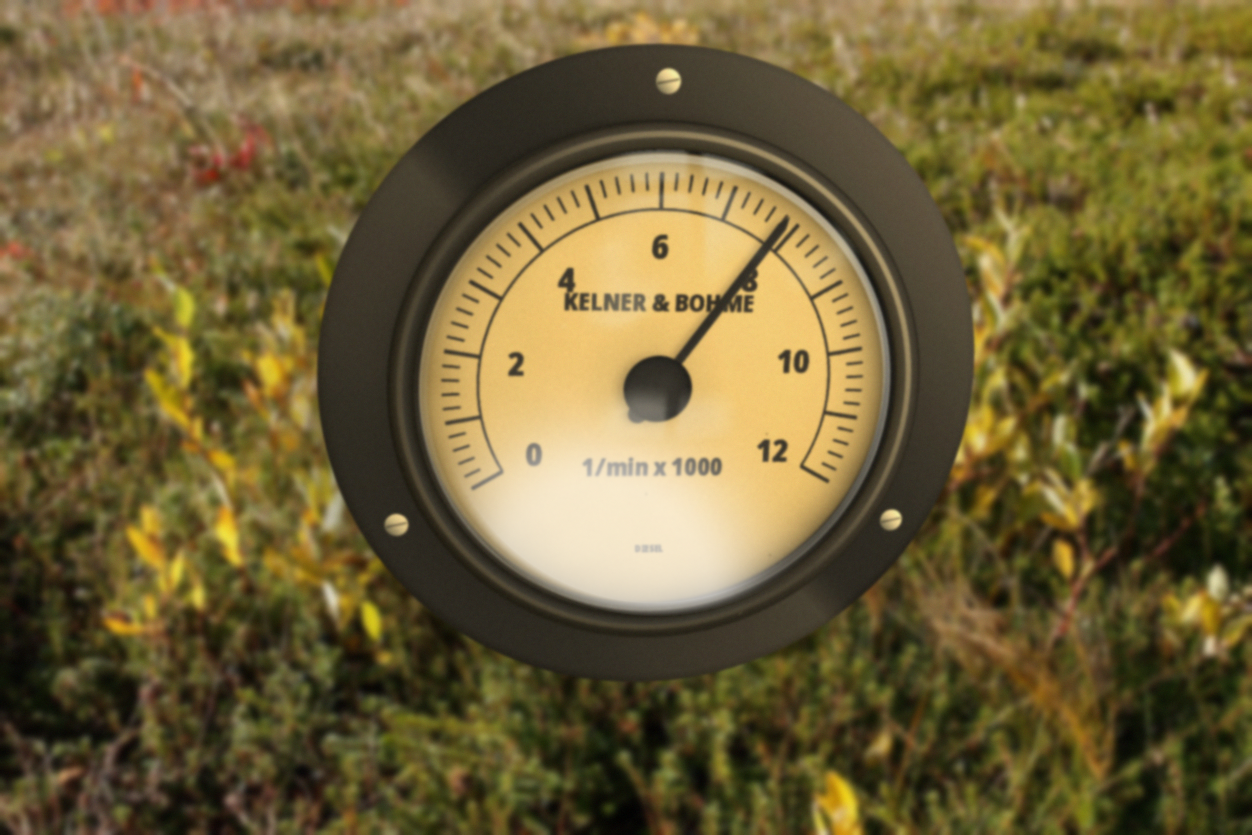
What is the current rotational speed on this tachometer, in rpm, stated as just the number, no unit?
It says 7800
